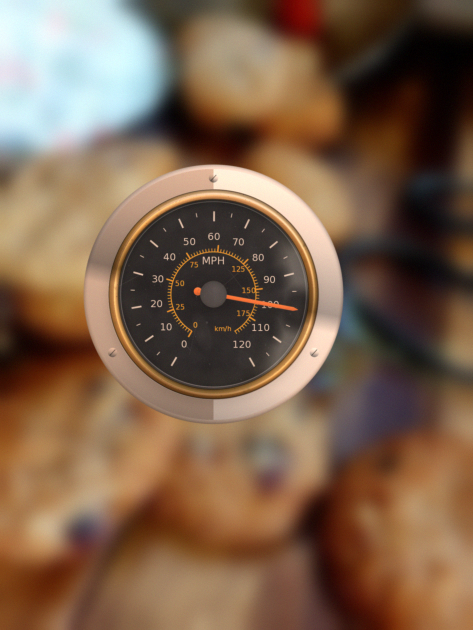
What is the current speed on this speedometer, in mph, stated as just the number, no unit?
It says 100
